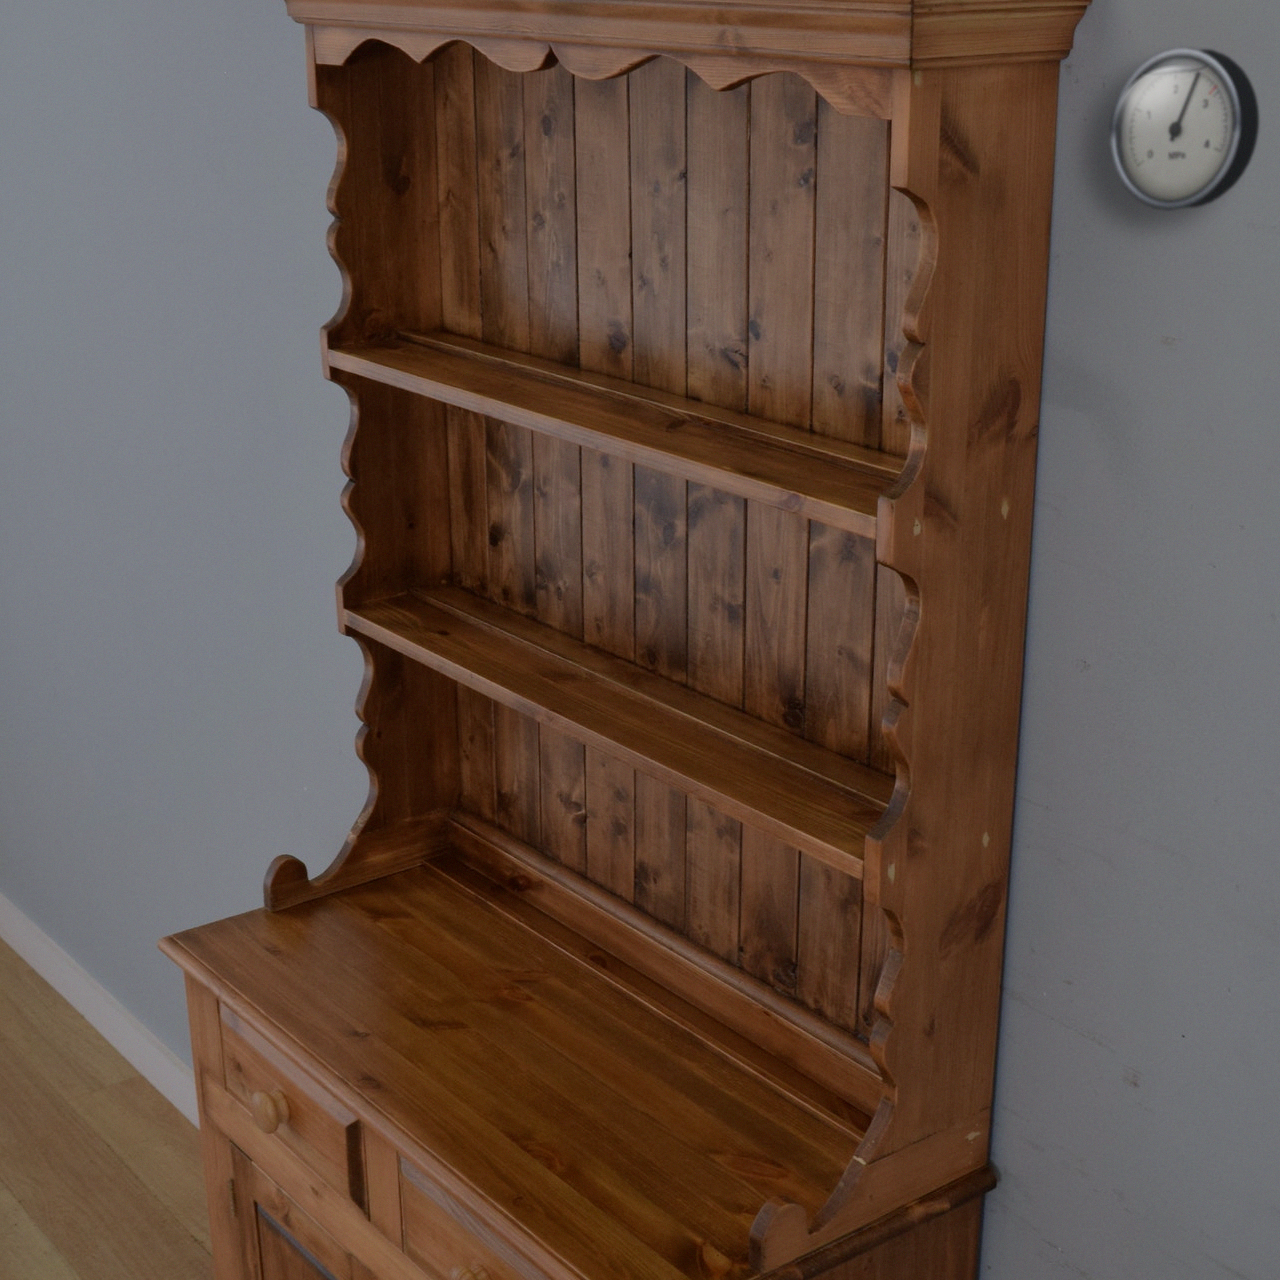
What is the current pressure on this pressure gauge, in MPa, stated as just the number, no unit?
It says 2.5
